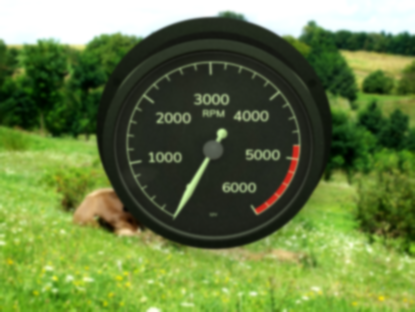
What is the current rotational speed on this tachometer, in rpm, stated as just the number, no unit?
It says 0
